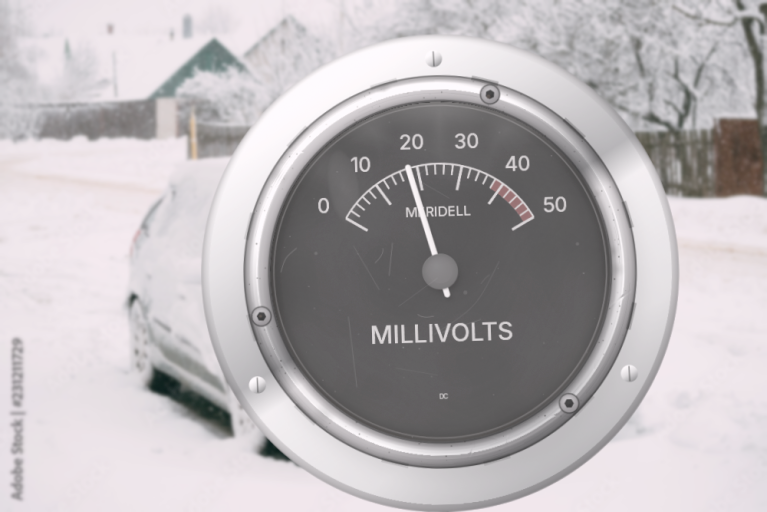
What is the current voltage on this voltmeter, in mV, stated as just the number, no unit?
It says 18
